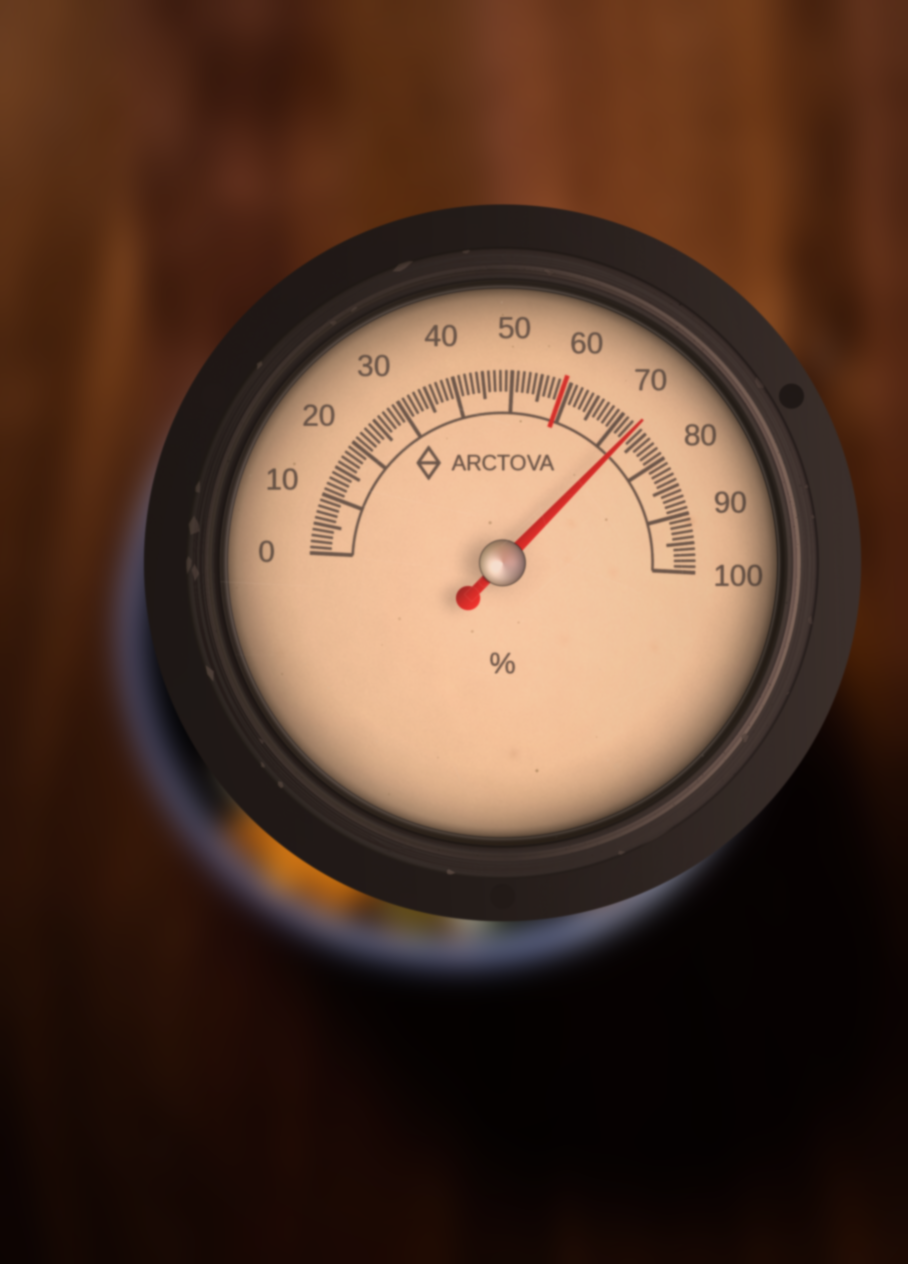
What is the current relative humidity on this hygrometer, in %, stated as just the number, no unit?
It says 73
